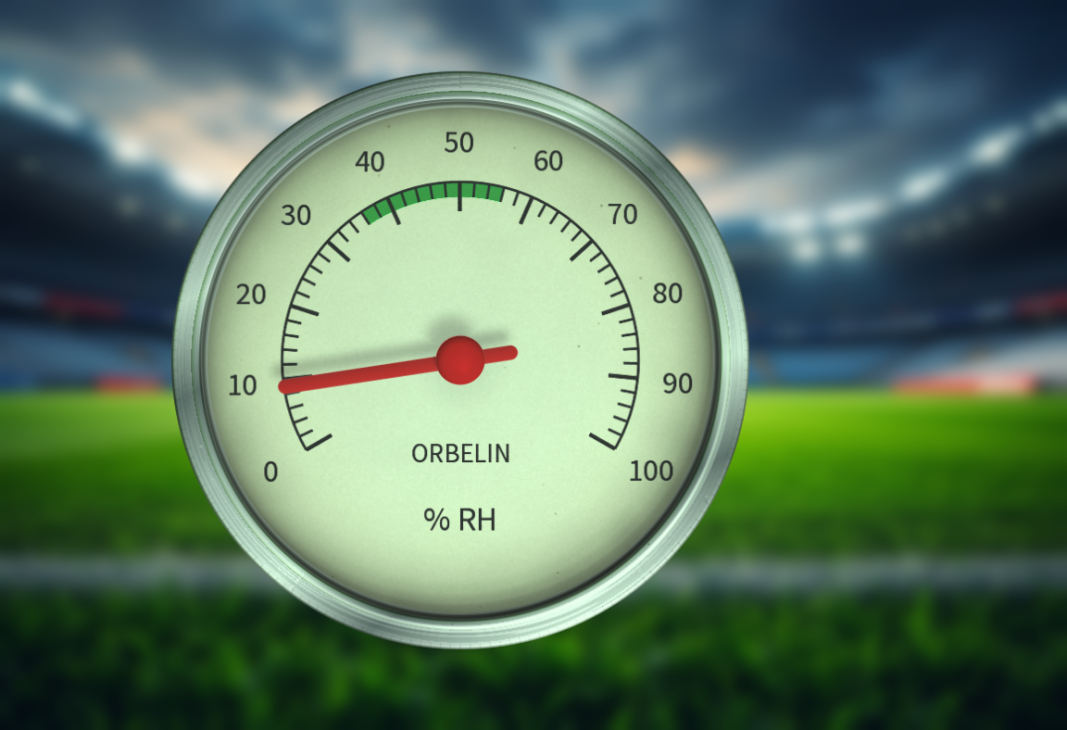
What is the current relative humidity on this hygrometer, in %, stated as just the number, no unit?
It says 9
